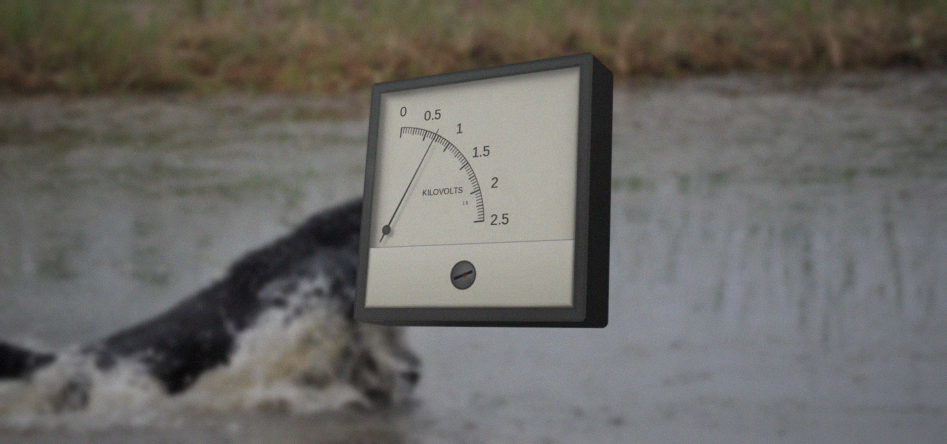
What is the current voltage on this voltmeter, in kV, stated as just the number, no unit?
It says 0.75
